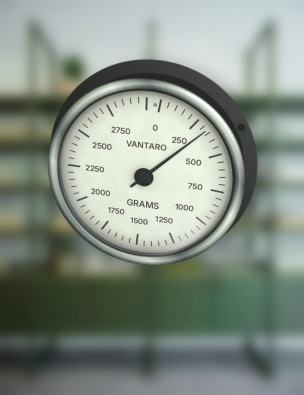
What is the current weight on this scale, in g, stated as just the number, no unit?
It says 325
